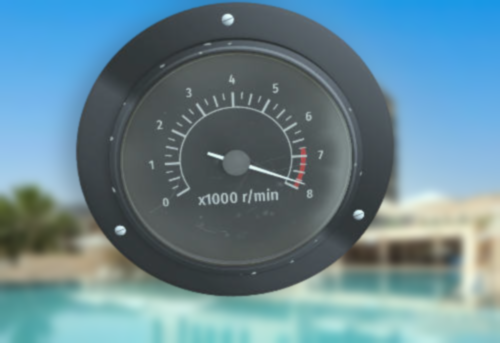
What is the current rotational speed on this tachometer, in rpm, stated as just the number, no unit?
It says 7750
